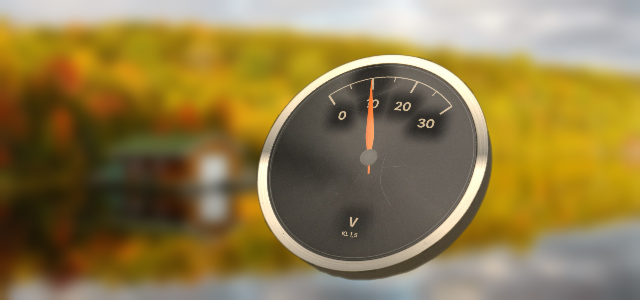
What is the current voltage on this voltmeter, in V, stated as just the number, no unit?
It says 10
